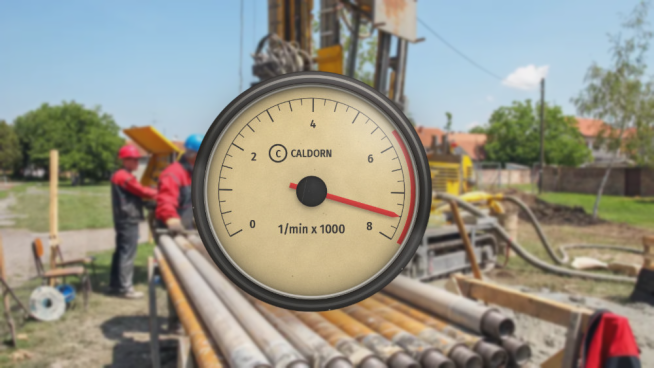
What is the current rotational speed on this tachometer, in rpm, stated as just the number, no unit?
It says 7500
